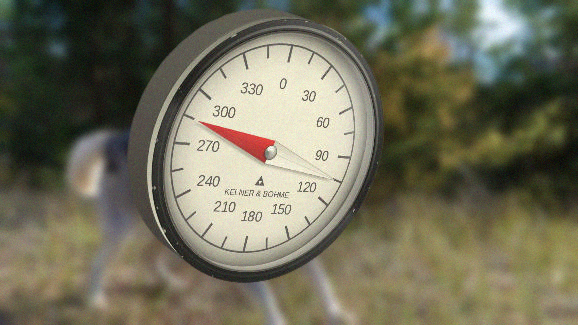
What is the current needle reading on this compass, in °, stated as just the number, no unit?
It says 285
